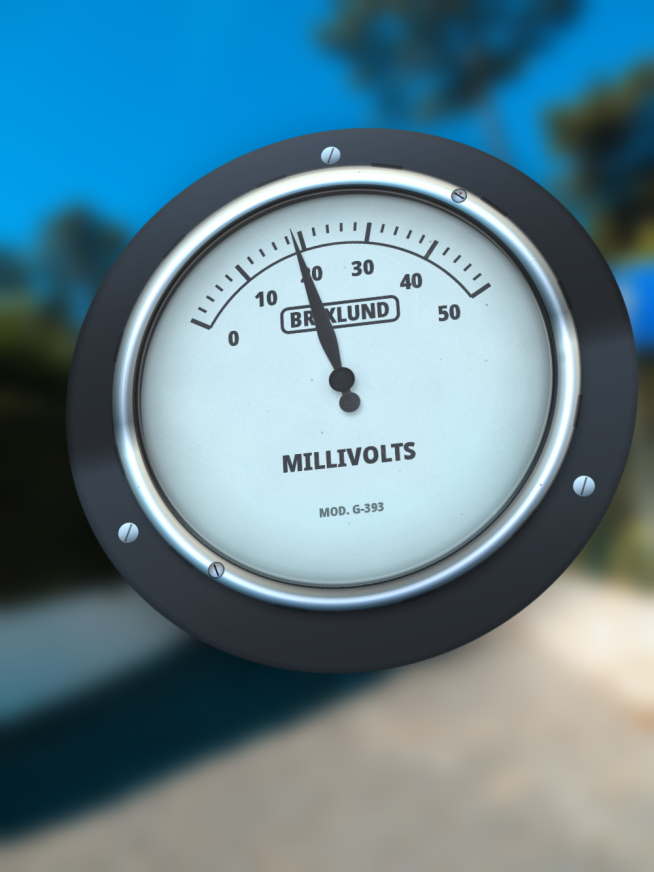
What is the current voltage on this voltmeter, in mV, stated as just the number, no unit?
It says 19
